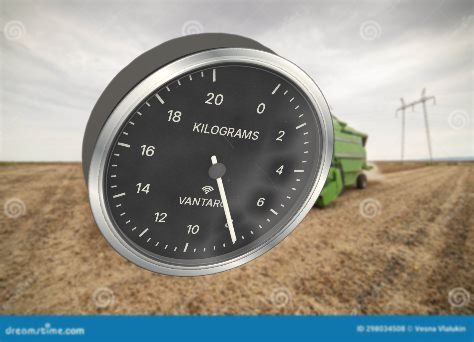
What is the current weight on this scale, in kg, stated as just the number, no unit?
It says 8
